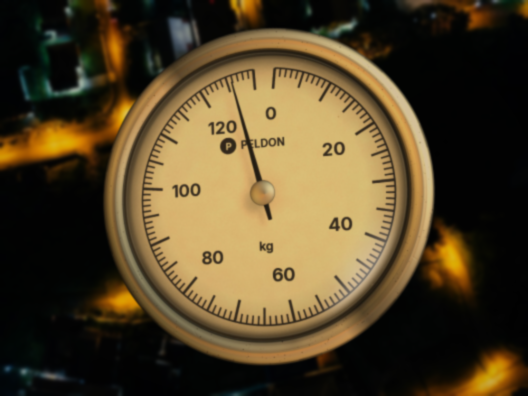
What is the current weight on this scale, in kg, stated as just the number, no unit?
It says 126
